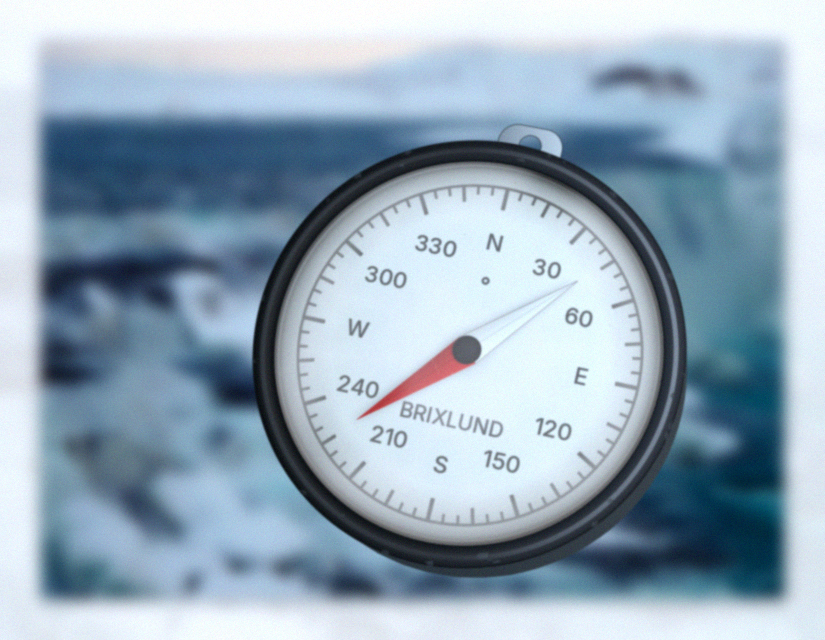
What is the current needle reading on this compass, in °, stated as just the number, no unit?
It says 225
